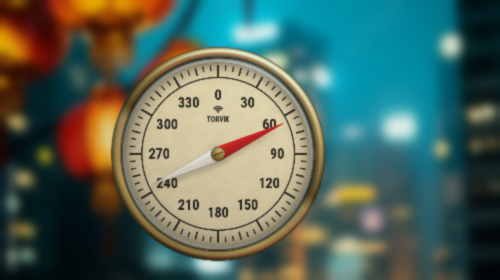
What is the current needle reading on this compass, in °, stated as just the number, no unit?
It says 65
